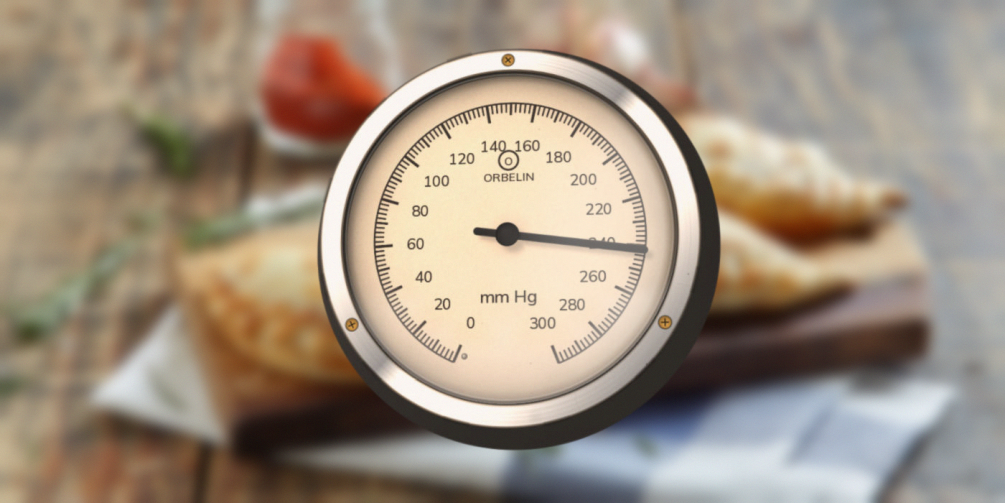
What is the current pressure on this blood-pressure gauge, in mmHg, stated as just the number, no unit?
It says 242
